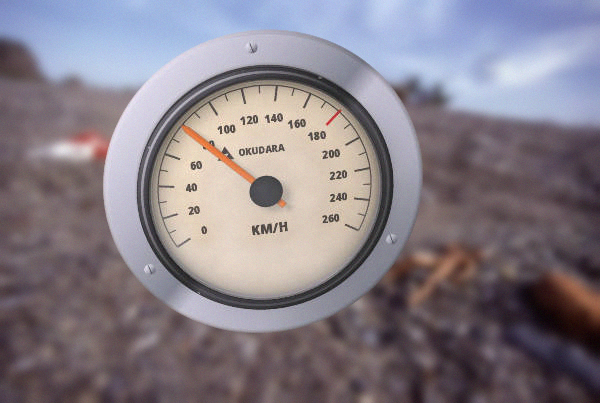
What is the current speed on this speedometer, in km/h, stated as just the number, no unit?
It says 80
